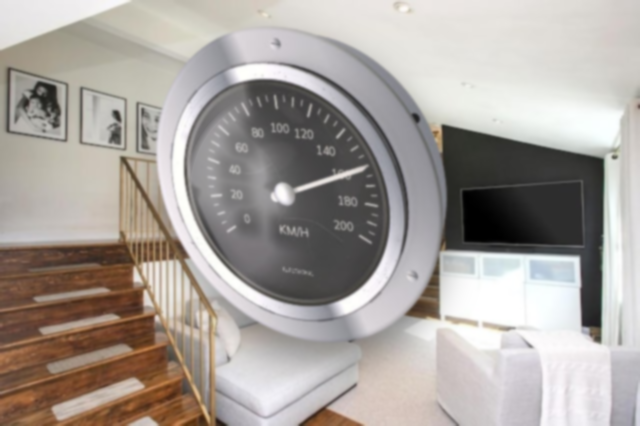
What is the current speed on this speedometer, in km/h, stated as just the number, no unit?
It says 160
